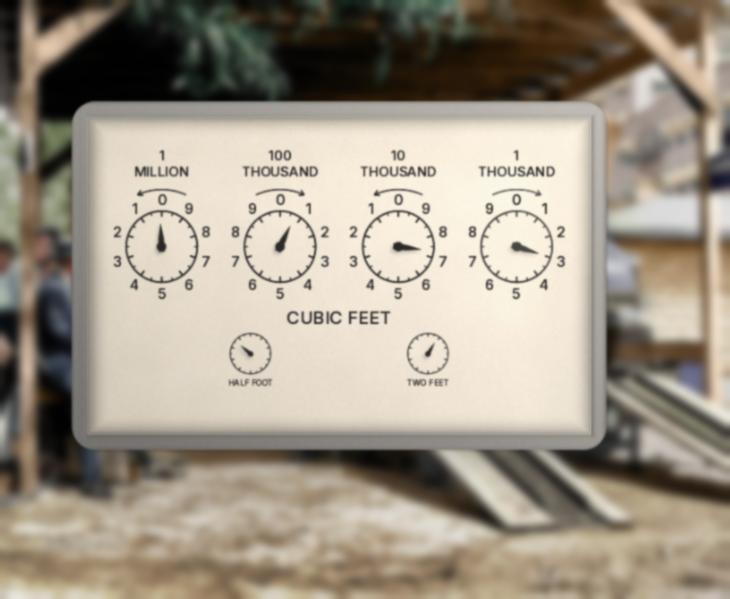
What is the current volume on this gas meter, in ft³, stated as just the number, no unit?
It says 7300
